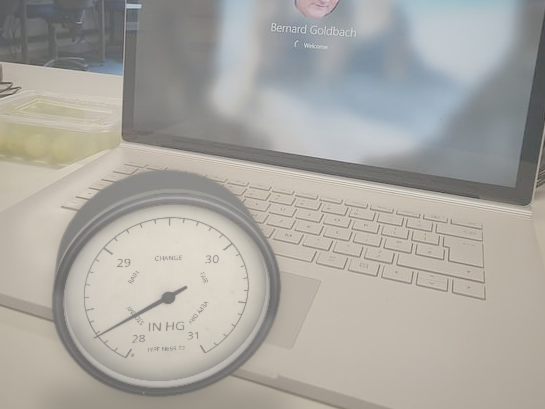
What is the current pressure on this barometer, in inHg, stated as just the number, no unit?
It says 28.3
